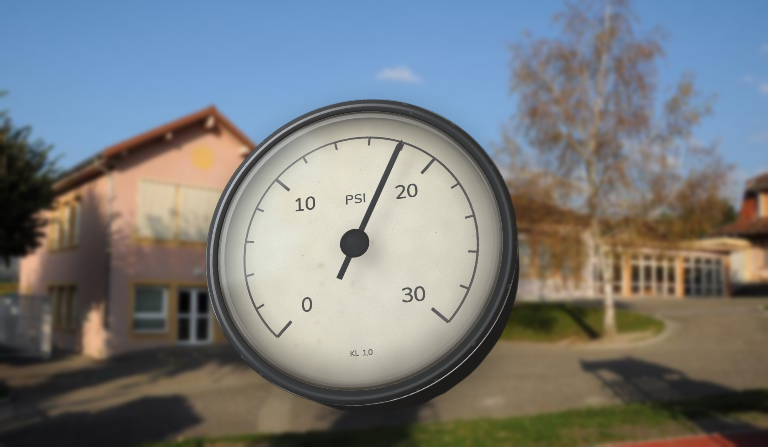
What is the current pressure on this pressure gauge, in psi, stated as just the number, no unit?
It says 18
